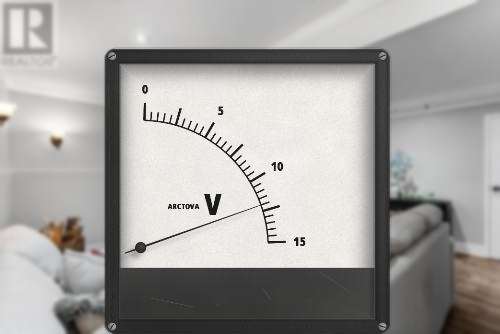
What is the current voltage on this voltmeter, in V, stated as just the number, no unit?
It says 12
